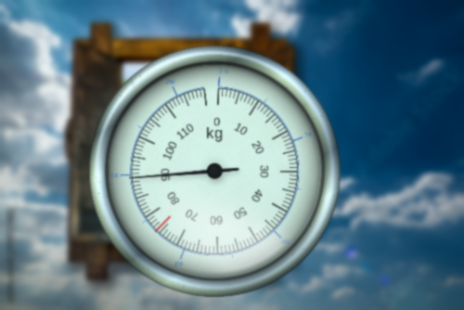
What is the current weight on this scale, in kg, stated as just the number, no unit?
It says 90
